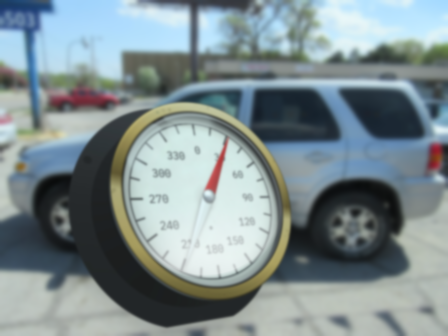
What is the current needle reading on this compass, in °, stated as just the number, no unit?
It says 30
